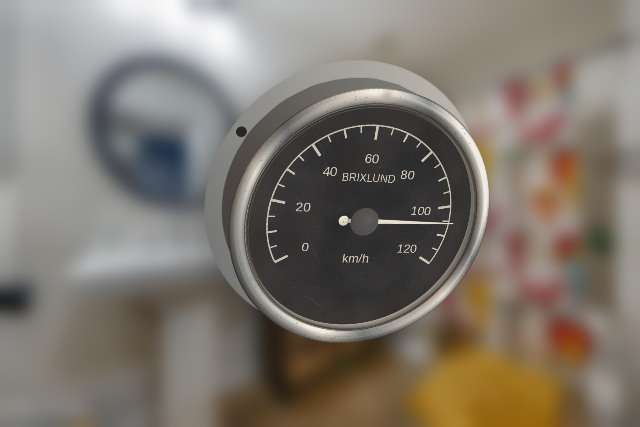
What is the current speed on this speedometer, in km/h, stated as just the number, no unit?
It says 105
